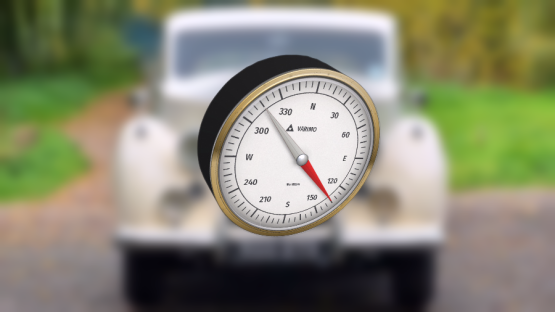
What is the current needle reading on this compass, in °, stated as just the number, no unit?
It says 135
